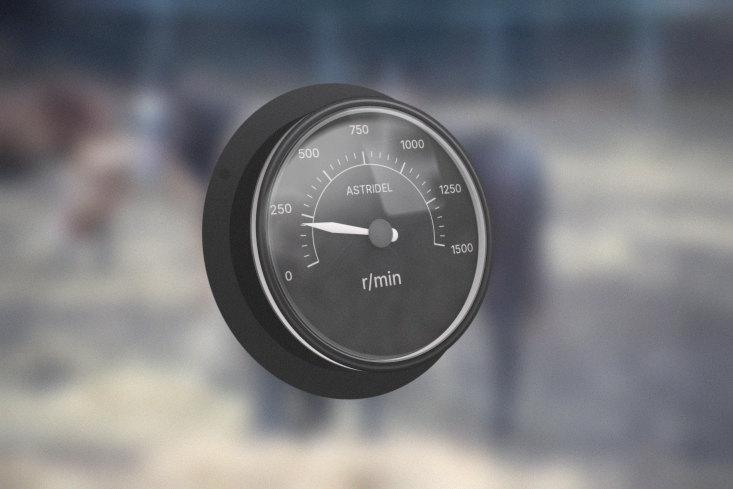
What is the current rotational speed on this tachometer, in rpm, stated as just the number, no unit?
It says 200
